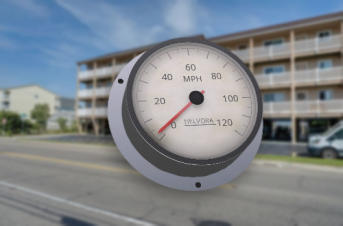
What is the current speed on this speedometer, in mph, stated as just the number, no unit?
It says 2.5
